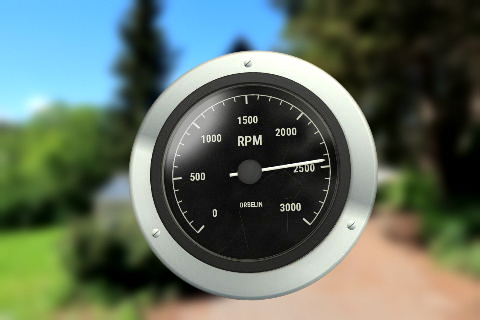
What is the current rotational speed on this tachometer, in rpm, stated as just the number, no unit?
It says 2450
